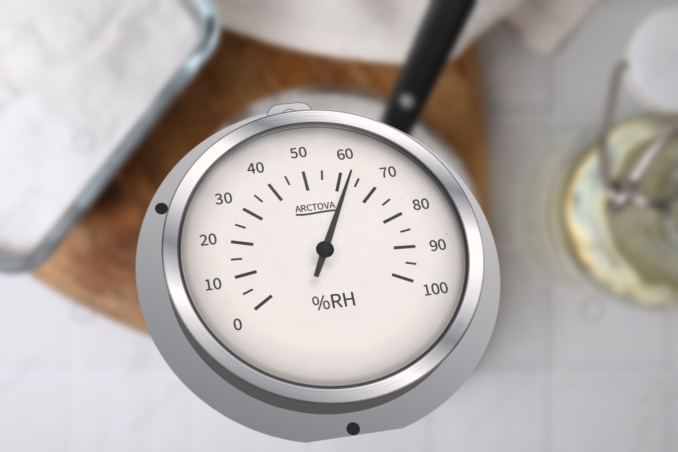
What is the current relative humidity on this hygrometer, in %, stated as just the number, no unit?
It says 62.5
